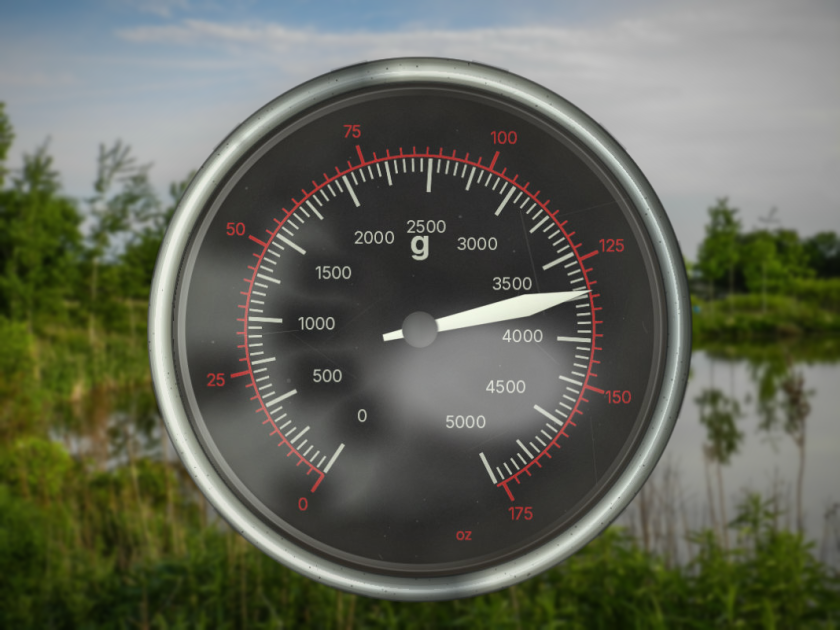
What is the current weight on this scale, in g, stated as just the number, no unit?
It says 3725
